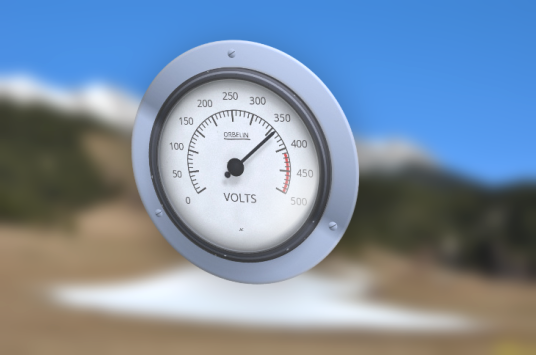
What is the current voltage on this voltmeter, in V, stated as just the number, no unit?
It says 360
